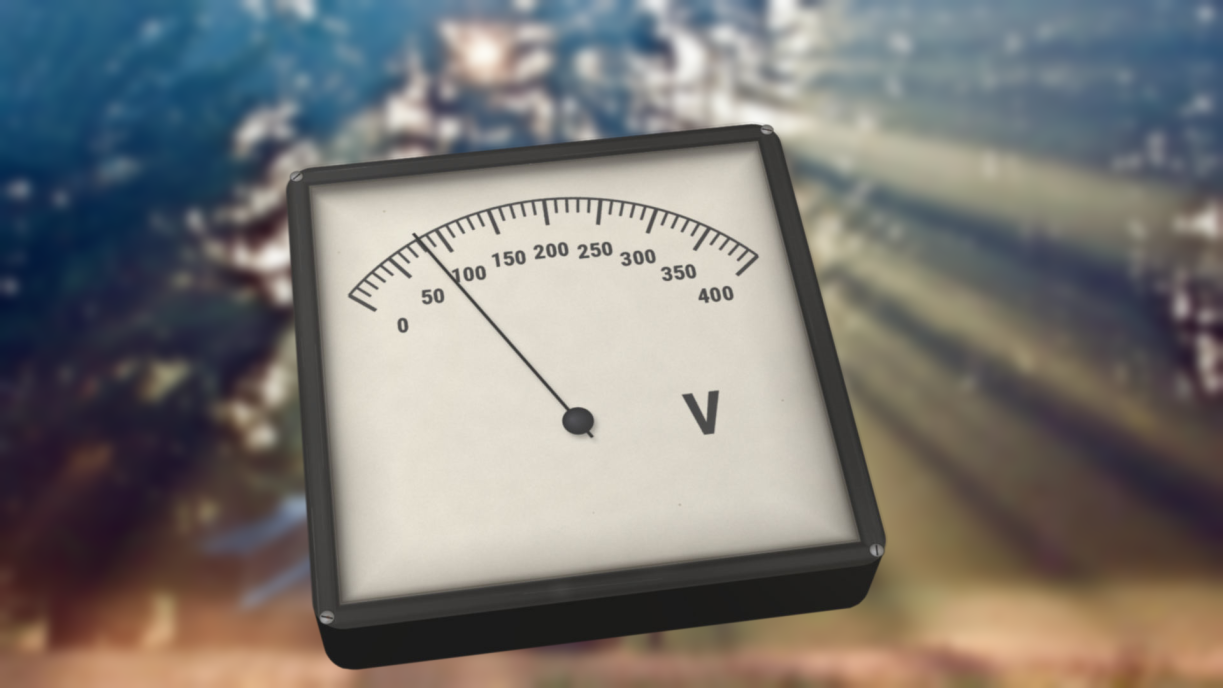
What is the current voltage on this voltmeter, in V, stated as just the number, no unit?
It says 80
